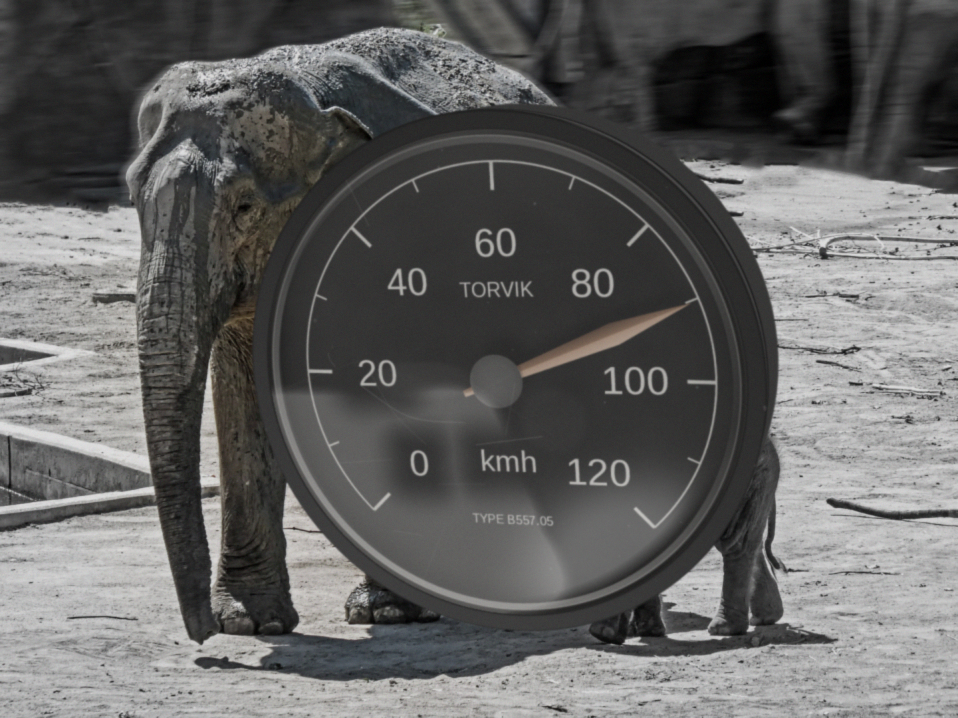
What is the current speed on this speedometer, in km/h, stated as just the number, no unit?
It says 90
